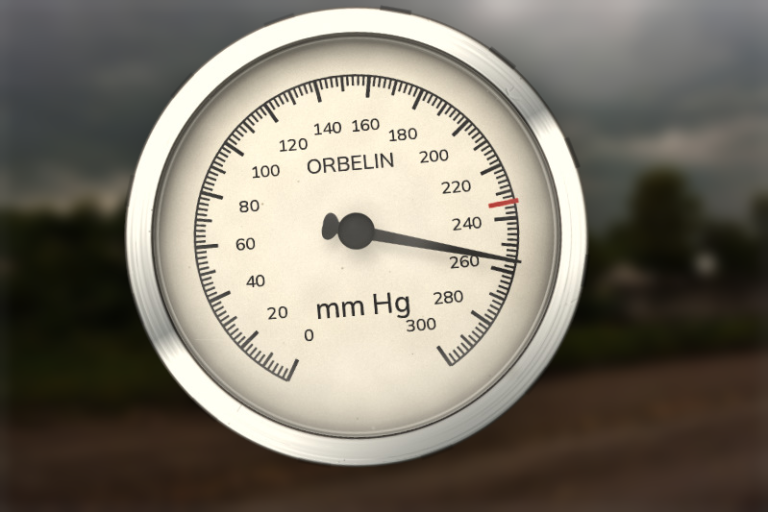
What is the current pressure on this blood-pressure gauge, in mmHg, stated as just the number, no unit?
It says 256
